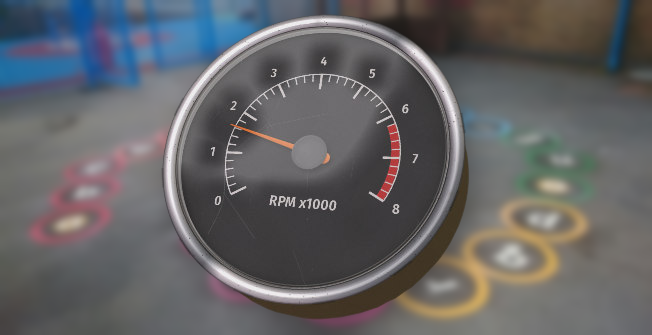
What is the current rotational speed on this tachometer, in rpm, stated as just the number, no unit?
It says 1600
